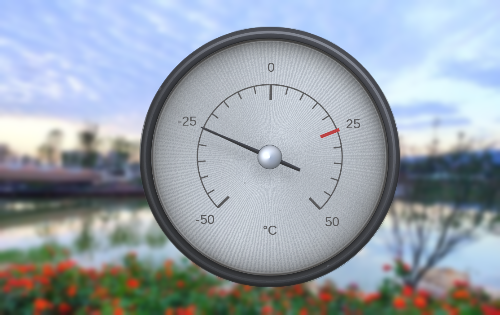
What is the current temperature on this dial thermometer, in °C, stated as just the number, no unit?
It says -25
